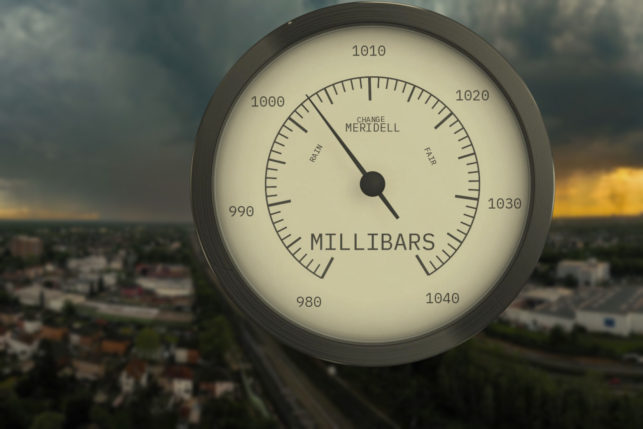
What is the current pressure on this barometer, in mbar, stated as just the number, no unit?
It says 1003
